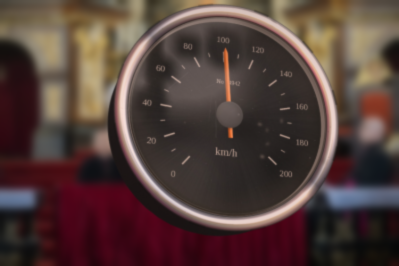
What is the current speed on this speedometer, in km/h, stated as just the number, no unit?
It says 100
